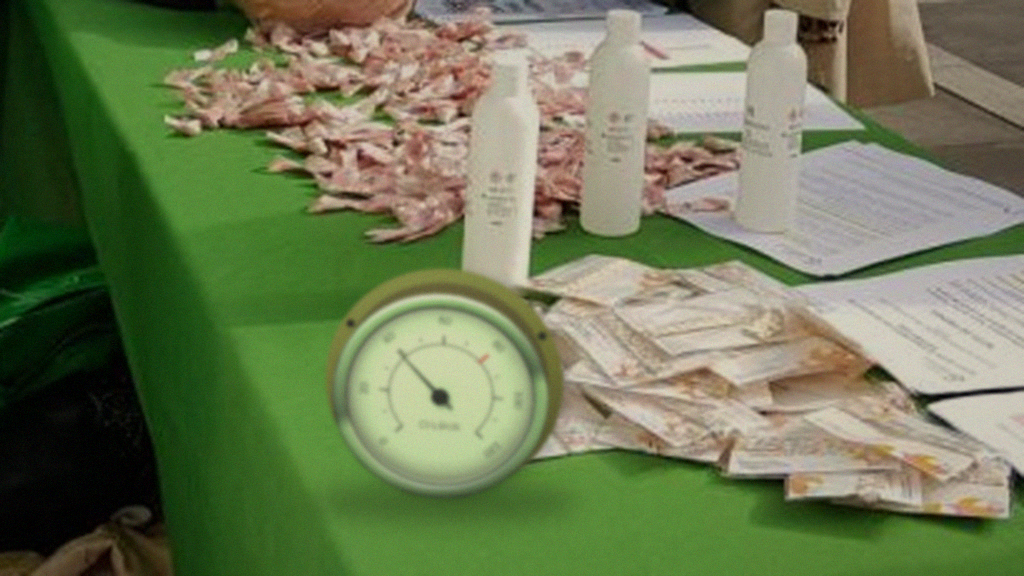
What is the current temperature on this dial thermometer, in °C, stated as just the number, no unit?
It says 40
